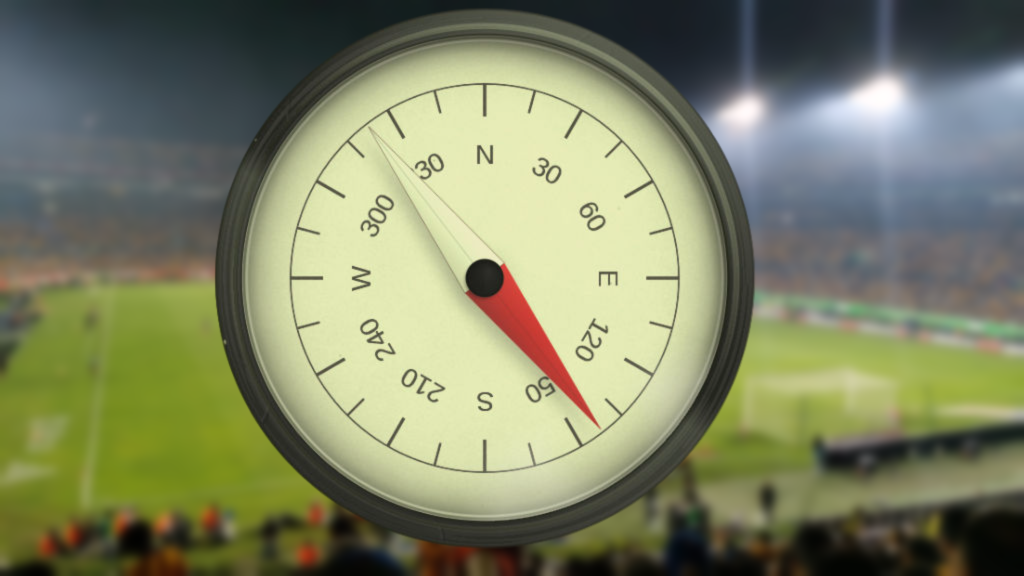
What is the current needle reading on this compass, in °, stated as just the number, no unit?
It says 142.5
